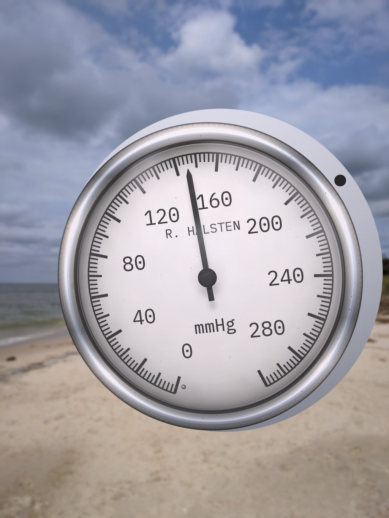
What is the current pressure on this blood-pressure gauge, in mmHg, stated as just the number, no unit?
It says 146
